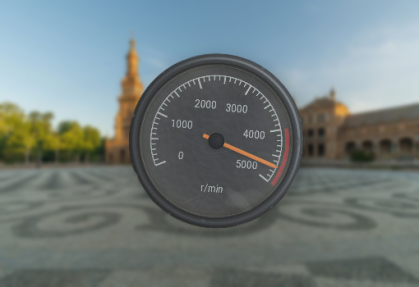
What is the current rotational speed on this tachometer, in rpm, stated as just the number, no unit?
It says 4700
